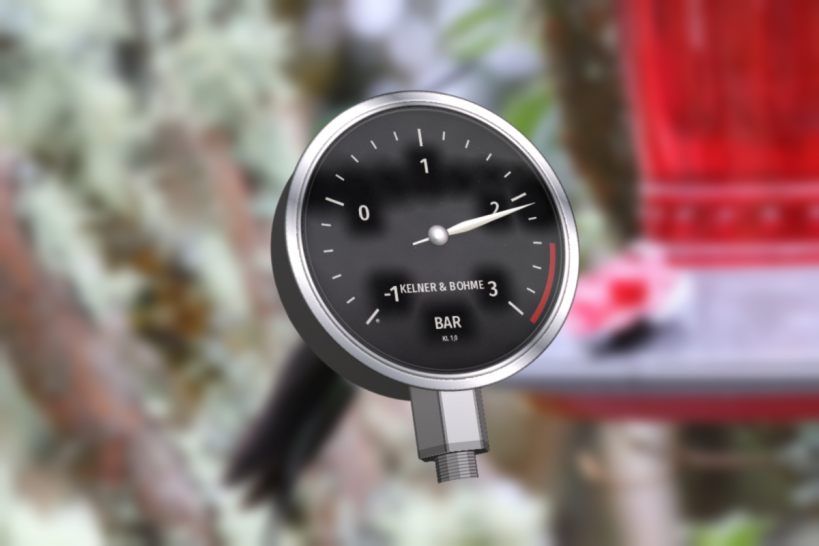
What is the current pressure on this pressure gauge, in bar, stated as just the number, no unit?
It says 2.1
